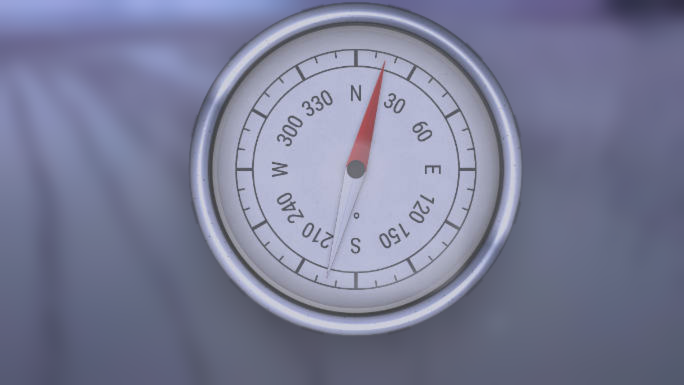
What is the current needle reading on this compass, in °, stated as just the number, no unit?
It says 15
